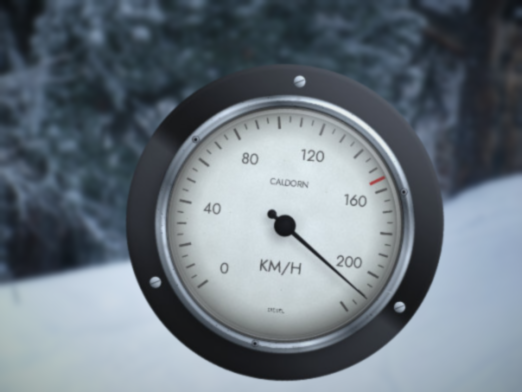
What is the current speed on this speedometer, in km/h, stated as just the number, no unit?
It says 210
